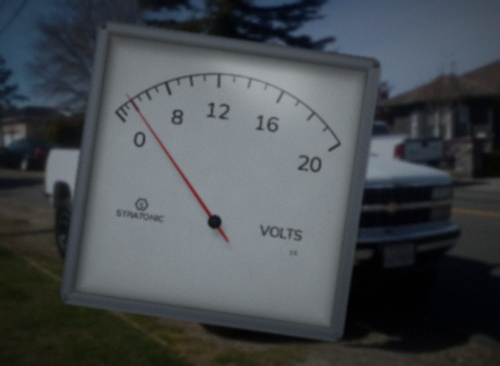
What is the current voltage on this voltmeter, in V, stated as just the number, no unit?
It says 4
